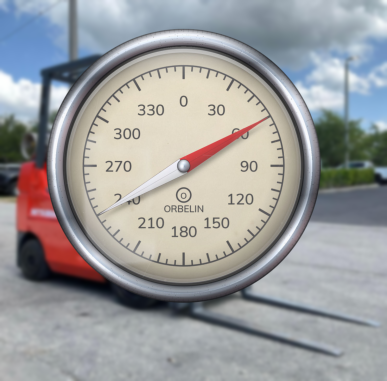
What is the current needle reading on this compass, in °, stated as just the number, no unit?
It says 60
